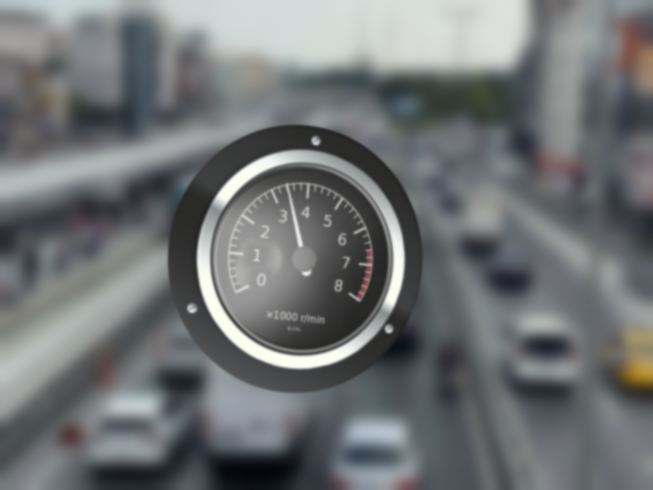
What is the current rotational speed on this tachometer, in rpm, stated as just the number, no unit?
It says 3400
